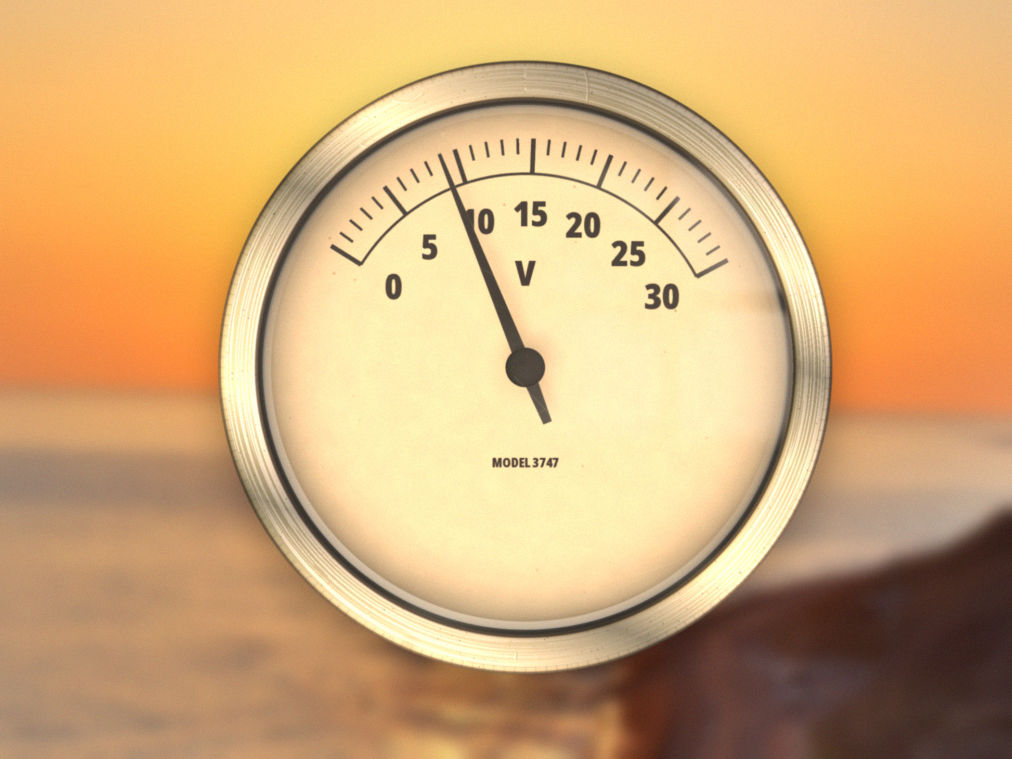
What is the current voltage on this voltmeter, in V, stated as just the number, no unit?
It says 9
